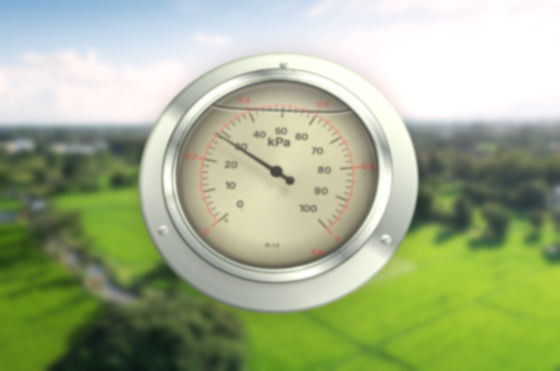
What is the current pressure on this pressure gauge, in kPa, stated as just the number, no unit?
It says 28
